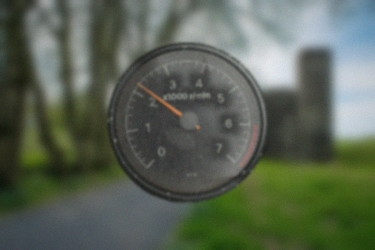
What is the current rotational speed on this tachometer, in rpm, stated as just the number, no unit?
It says 2200
